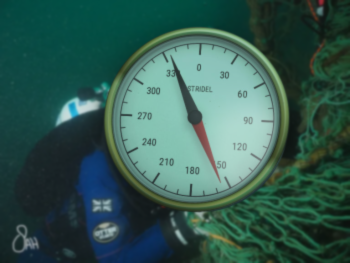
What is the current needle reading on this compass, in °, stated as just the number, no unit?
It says 155
